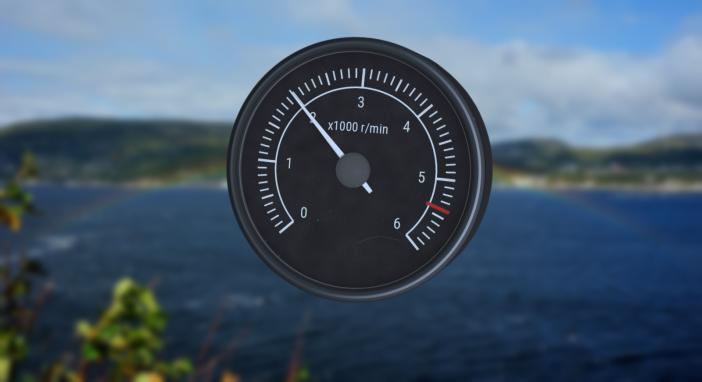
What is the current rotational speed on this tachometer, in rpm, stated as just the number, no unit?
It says 2000
